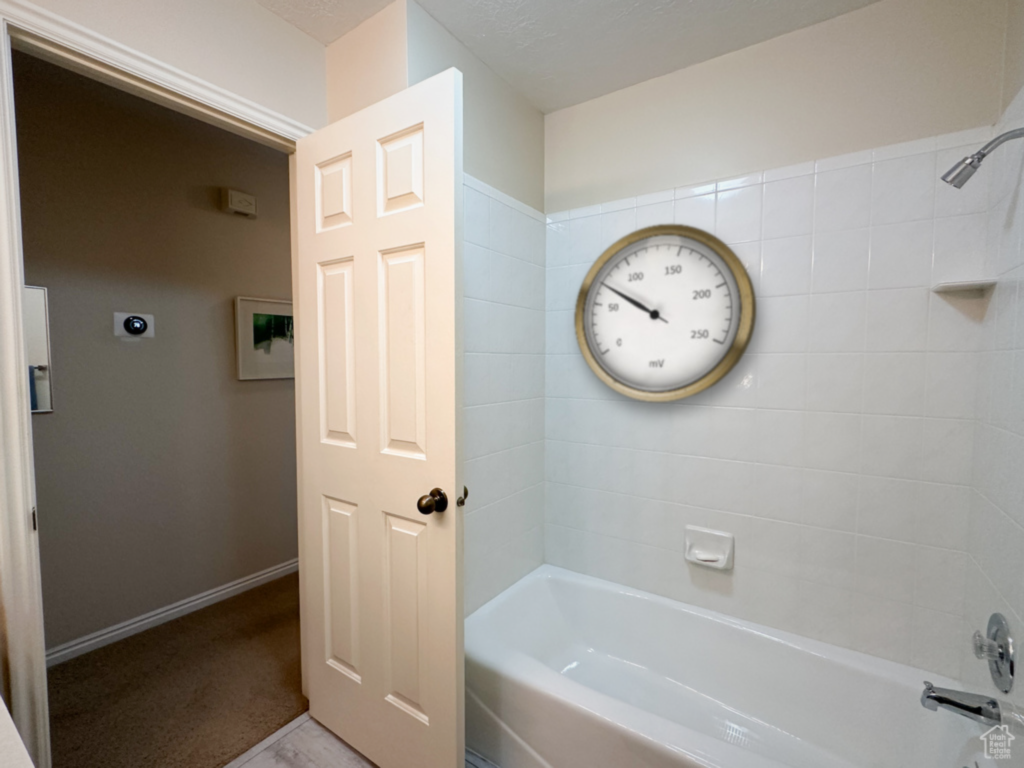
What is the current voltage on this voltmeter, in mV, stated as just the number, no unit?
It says 70
